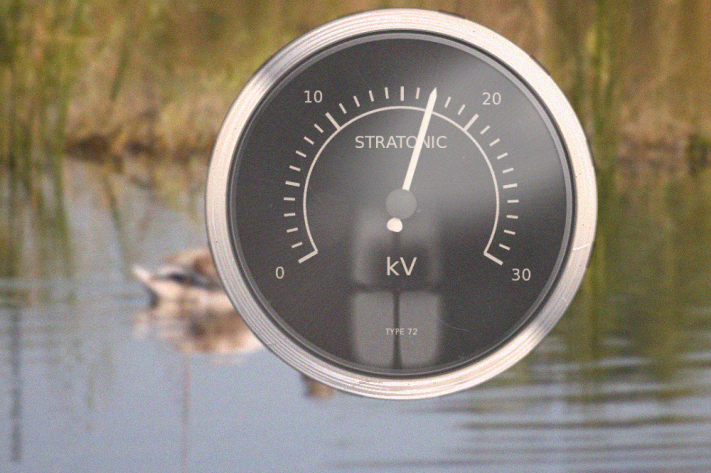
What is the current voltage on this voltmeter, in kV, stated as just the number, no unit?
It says 17
